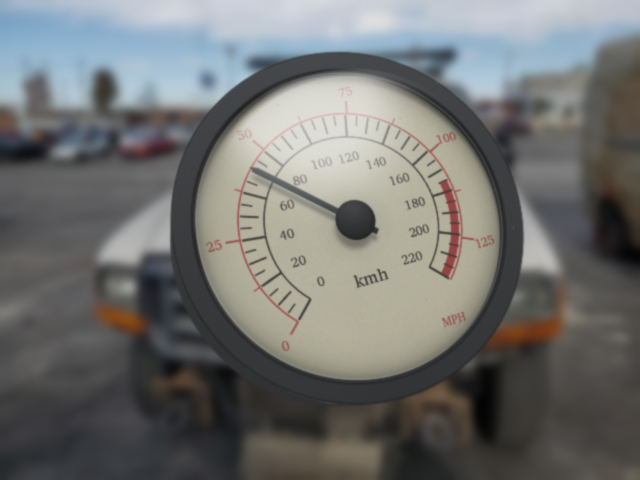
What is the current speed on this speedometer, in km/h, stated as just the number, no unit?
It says 70
